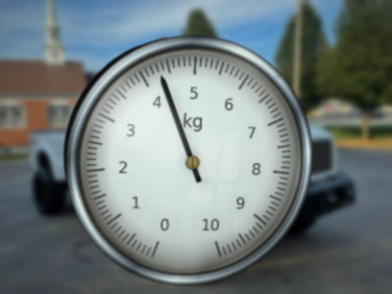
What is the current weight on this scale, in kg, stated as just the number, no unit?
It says 4.3
